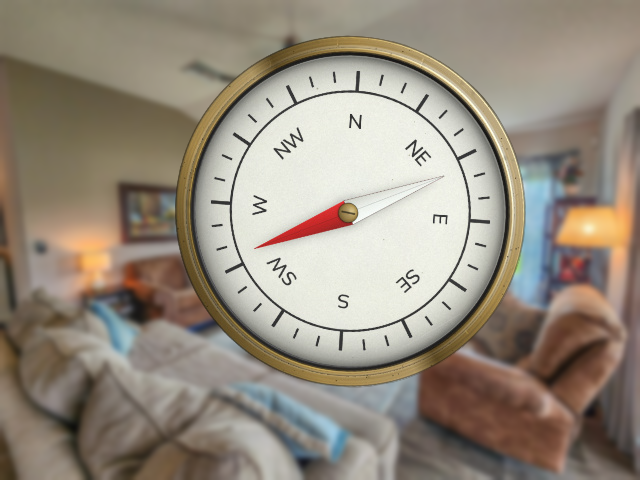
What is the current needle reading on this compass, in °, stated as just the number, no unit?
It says 245
